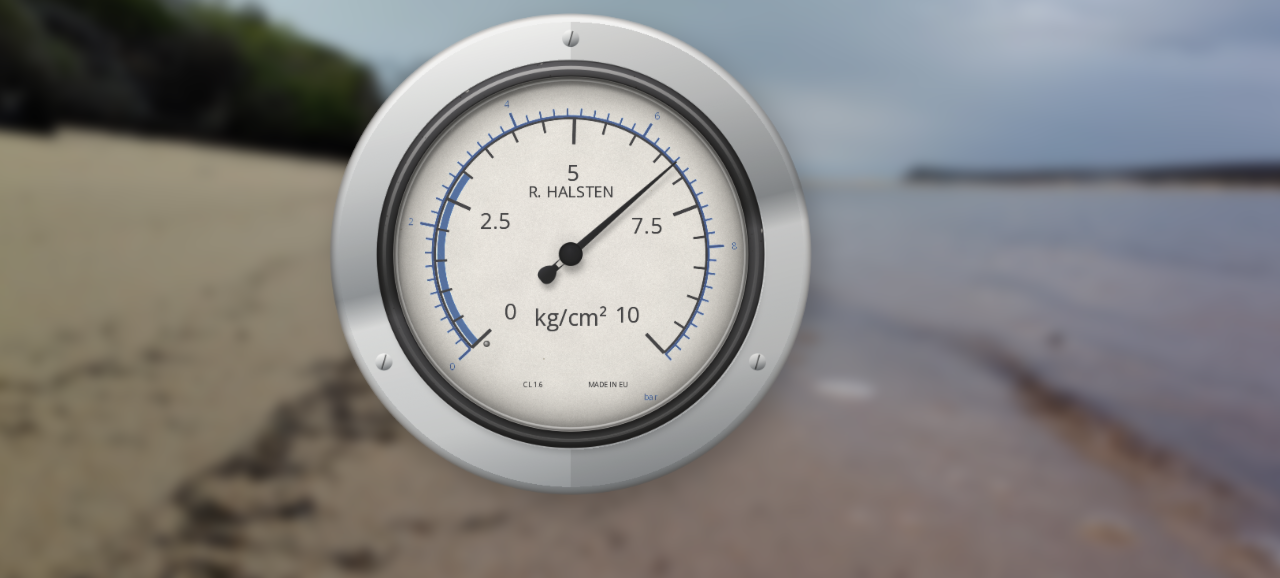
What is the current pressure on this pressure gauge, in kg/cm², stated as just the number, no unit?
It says 6.75
